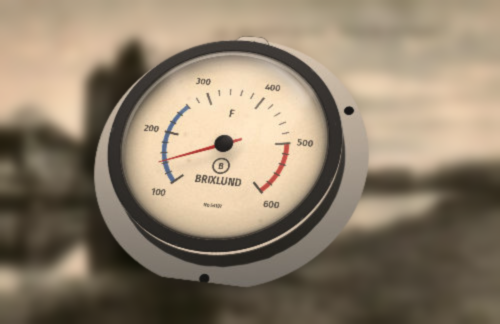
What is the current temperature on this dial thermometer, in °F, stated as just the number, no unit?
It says 140
